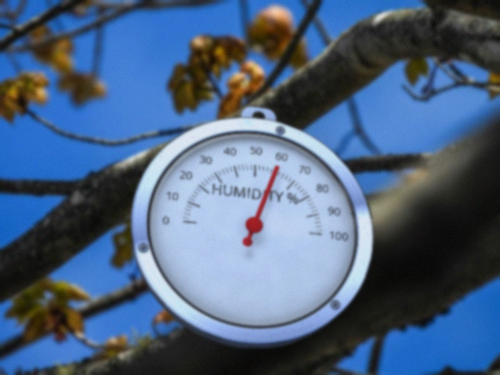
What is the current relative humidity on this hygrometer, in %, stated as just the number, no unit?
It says 60
